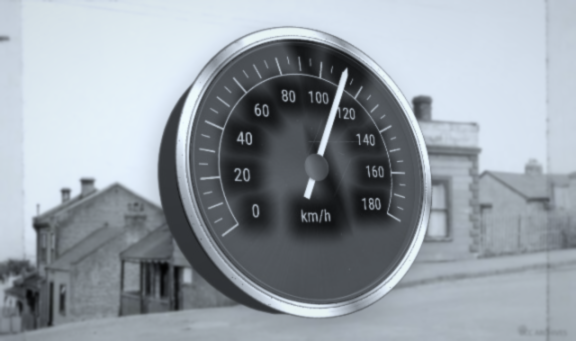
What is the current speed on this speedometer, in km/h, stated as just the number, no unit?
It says 110
